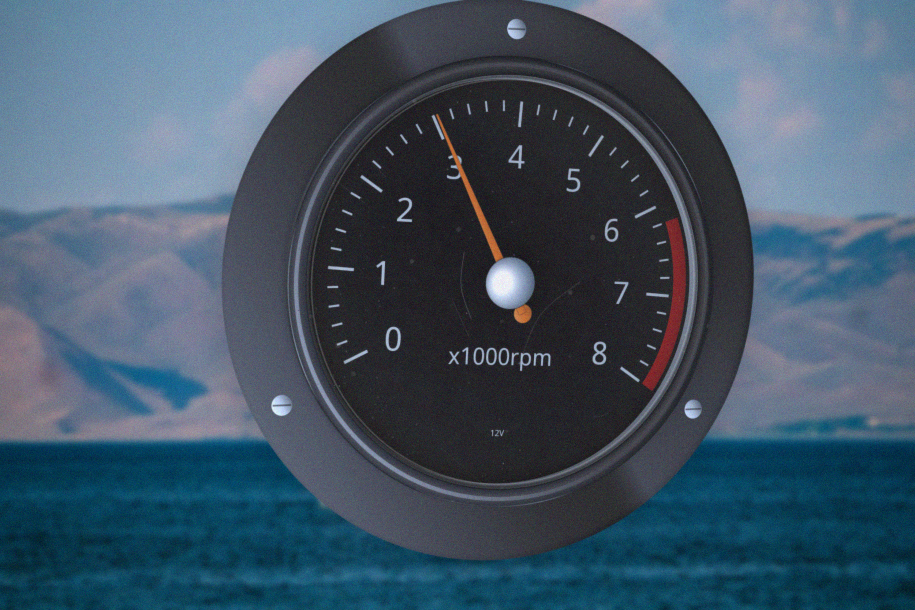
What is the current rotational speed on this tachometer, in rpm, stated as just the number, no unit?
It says 3000
